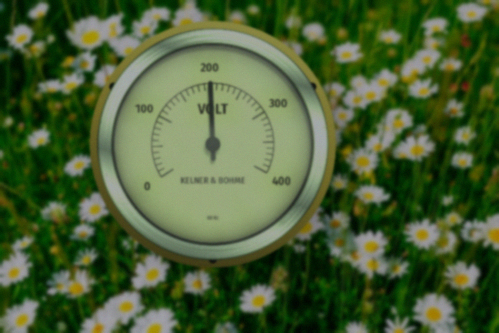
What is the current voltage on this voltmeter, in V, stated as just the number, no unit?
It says 200
